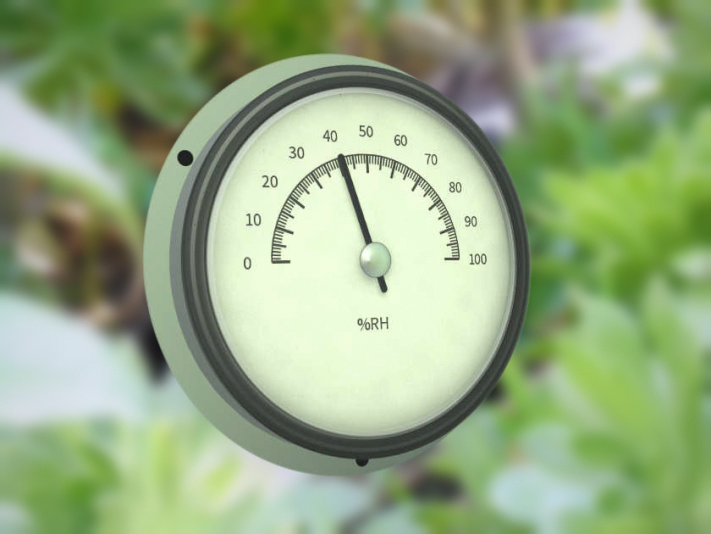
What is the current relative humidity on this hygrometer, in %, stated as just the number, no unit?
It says 40
